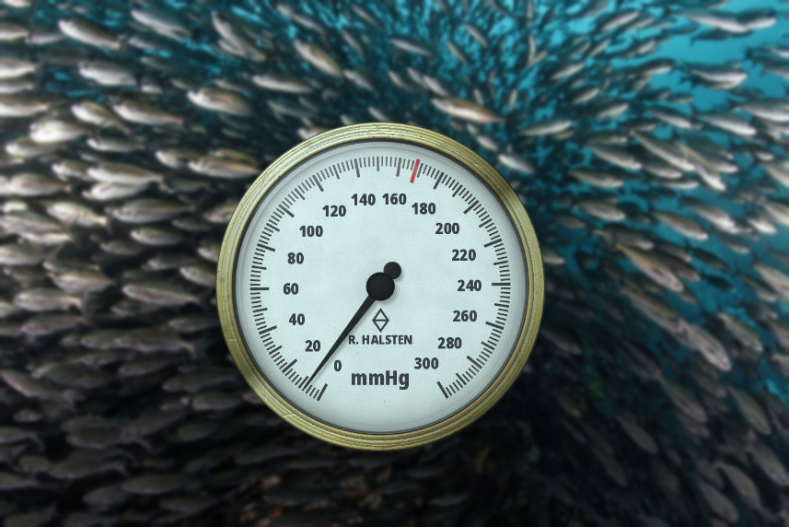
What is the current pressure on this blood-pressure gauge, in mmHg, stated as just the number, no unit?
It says 8
